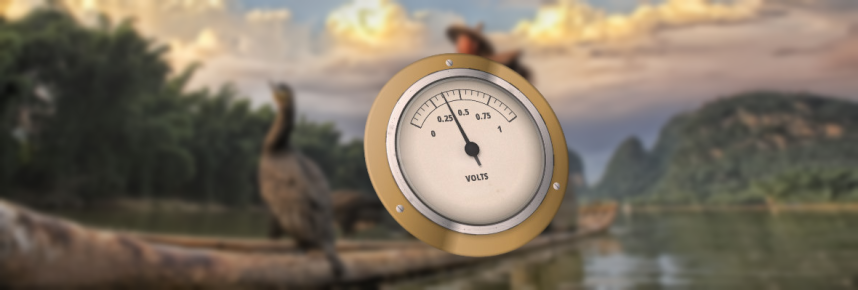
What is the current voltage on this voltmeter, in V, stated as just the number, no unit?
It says 0.35
